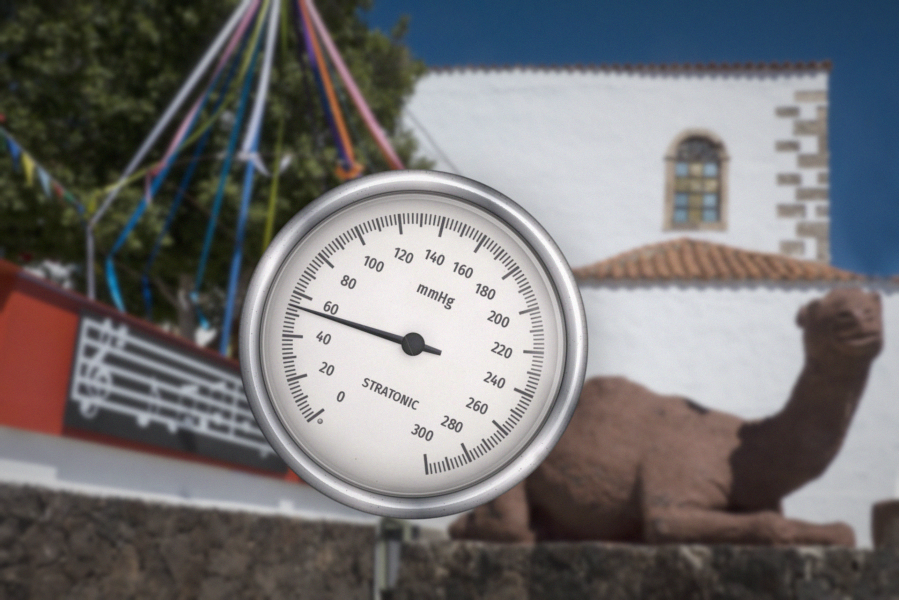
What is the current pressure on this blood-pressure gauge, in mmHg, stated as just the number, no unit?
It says 54
